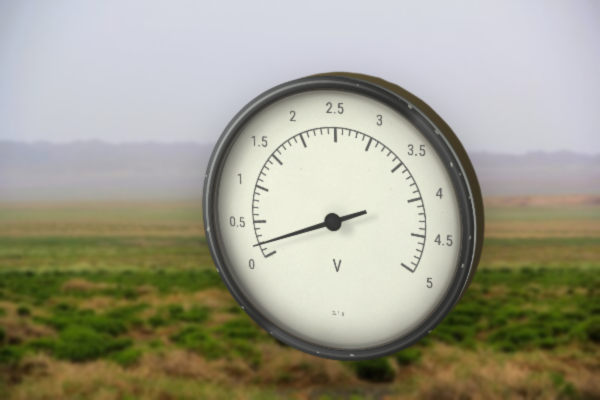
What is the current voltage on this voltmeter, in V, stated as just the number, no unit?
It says 0.2
